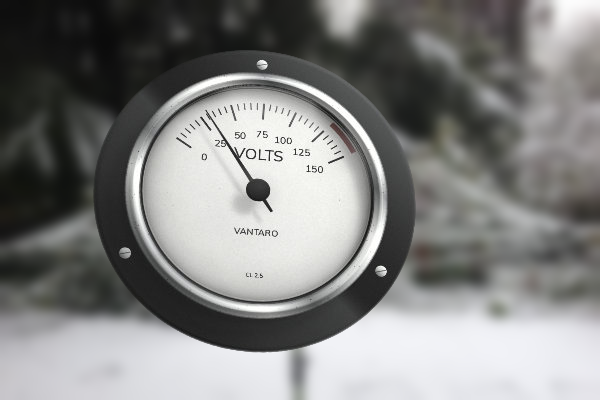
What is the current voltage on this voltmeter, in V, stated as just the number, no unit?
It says 30
